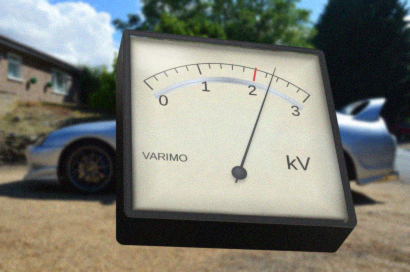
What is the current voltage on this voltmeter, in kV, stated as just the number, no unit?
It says 2.3
